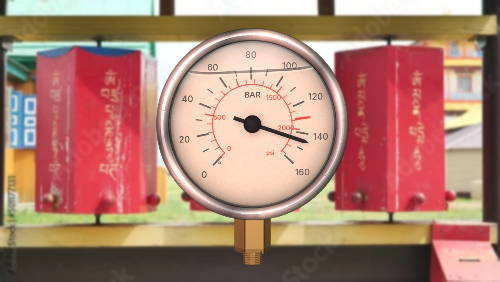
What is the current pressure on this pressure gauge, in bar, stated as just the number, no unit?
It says 145
